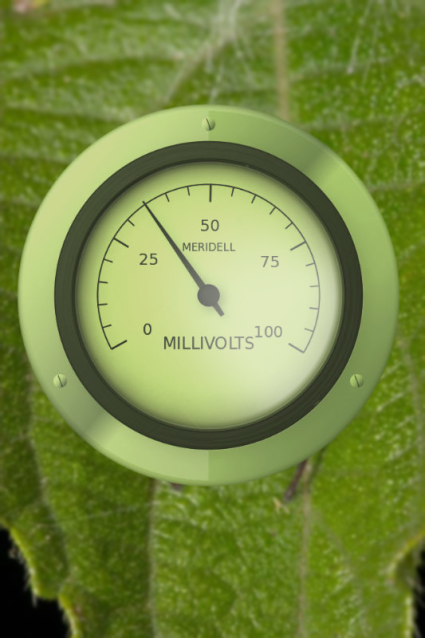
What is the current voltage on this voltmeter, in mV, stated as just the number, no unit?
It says 35
